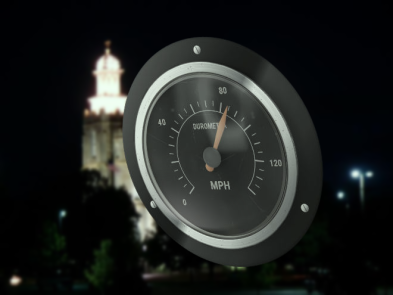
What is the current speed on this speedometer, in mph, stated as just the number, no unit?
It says 85
